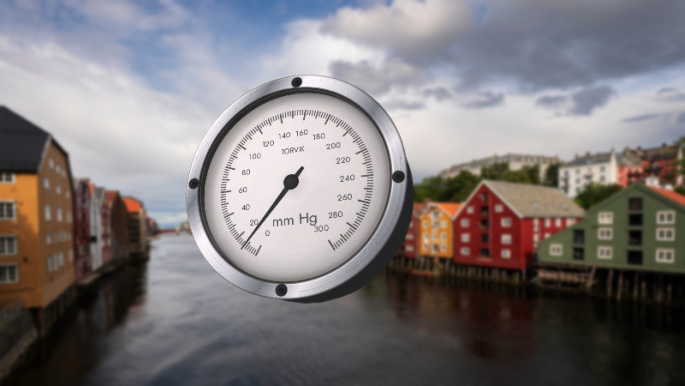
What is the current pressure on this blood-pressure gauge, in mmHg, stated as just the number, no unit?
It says 10
